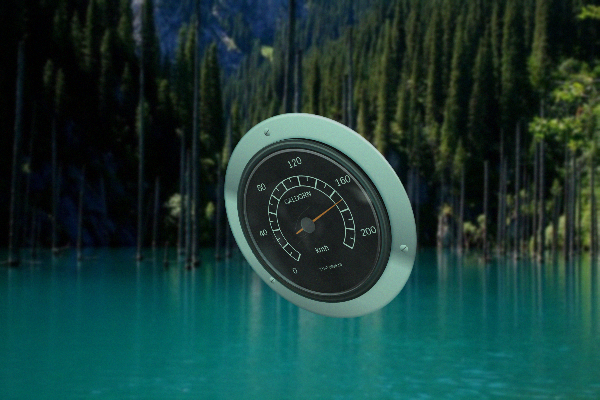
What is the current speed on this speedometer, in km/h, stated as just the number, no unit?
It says 170
